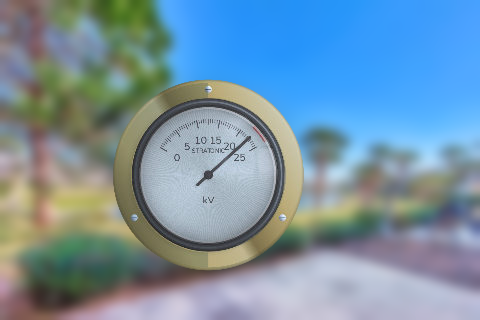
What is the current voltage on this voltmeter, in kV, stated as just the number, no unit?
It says 22.5
